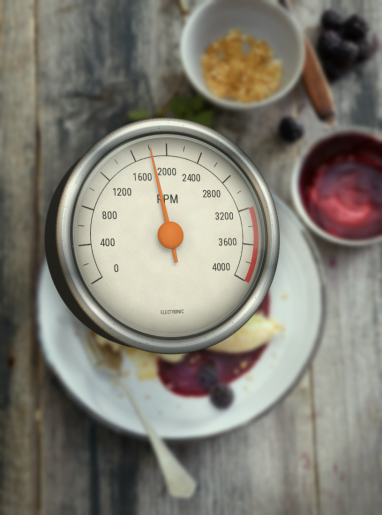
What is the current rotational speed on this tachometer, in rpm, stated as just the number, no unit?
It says 1800
